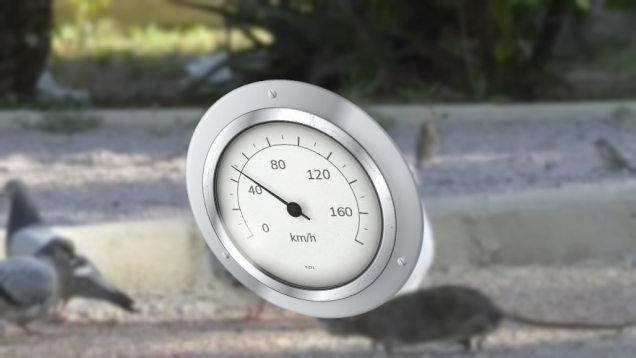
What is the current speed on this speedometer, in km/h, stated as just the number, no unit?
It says 50
